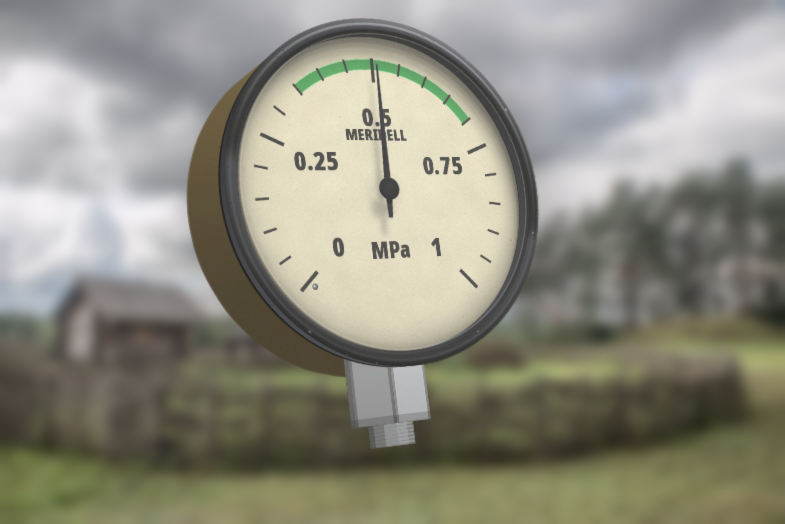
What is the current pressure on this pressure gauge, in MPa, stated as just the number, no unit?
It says 0.5
